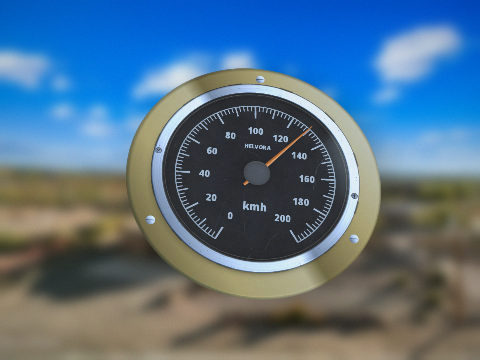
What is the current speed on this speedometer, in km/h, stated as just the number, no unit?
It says 130
